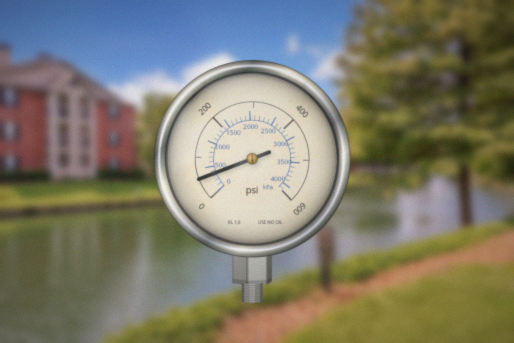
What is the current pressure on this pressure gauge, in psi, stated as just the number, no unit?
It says 50
